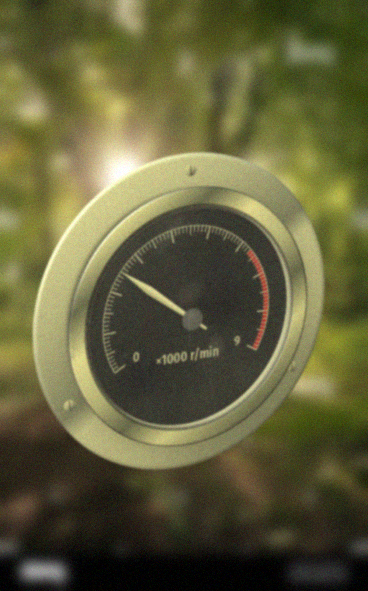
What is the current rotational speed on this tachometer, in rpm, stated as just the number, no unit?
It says 2500
